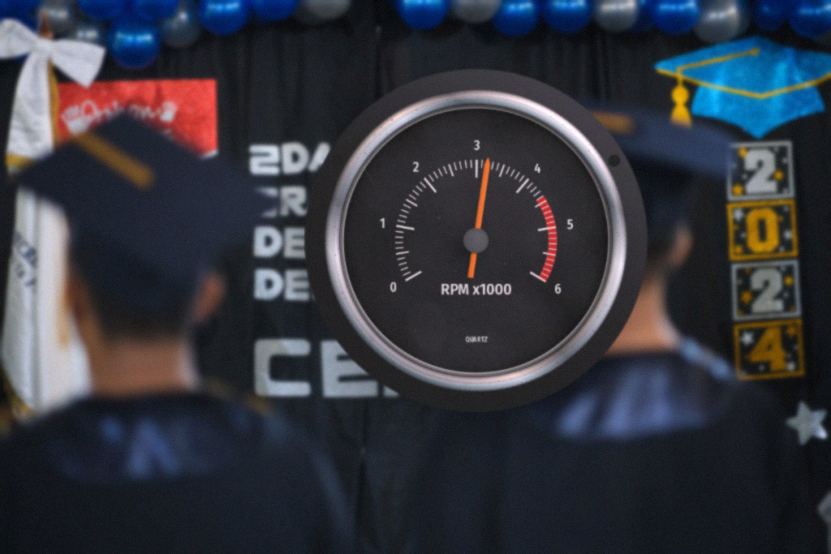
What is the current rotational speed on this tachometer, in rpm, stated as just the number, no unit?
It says 3200
